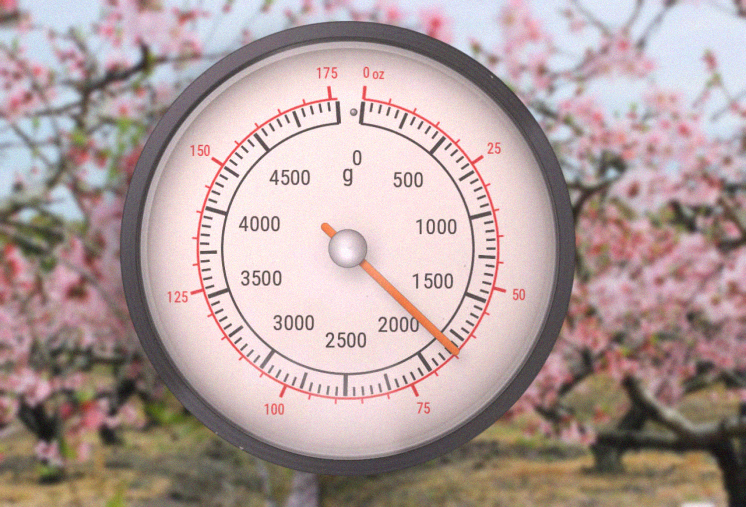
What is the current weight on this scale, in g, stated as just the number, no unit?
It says 1825
